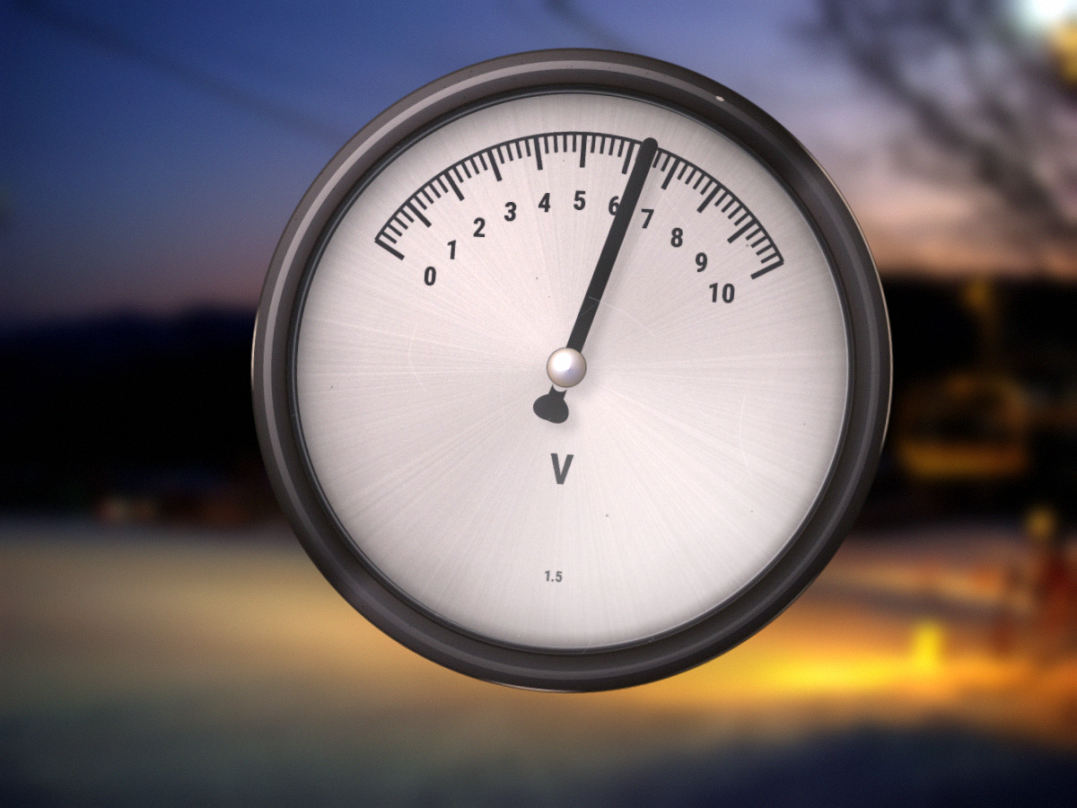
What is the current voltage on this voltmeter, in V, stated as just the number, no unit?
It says 6.4
